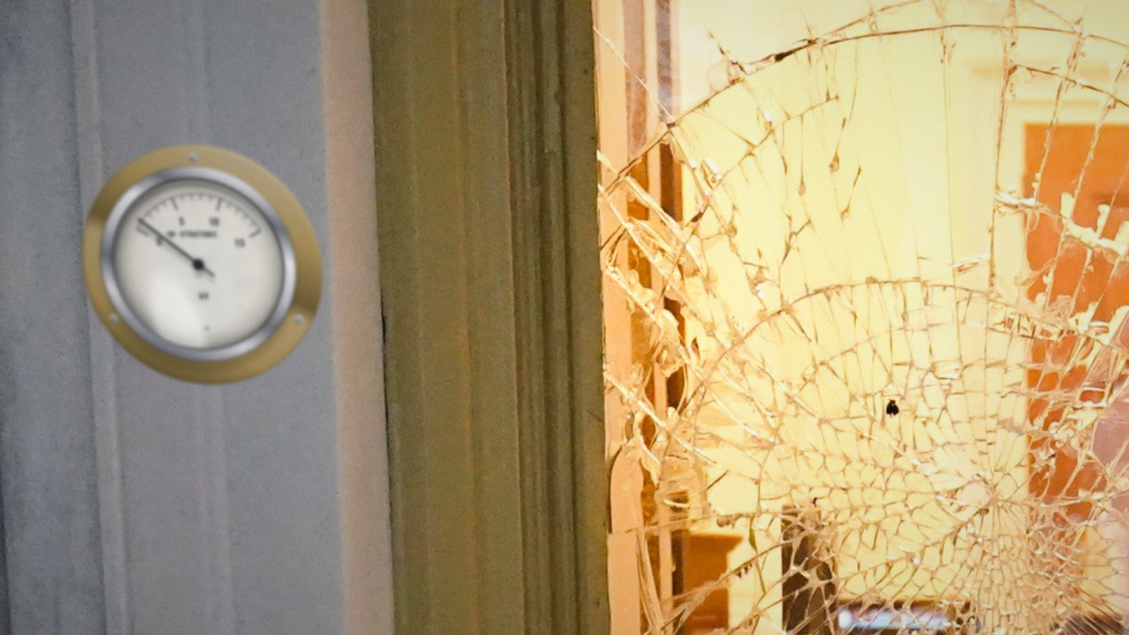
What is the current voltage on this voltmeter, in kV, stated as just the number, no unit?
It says 1
